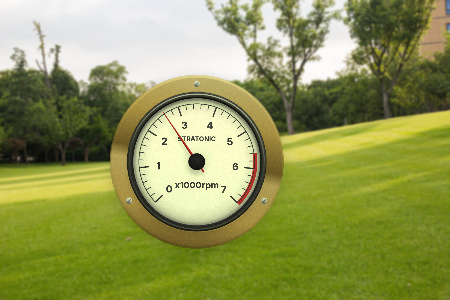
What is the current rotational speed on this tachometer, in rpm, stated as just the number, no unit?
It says 2600
